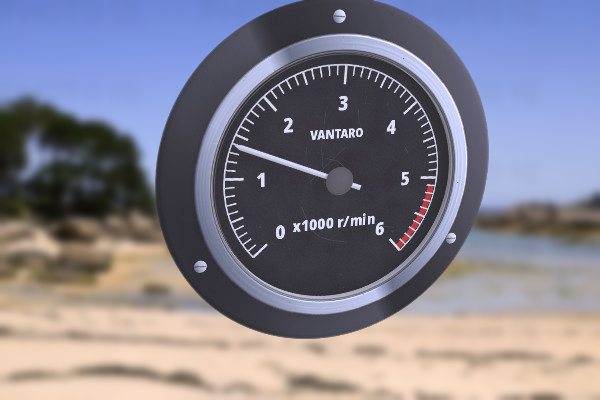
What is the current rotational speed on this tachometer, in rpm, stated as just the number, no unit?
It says 1400
